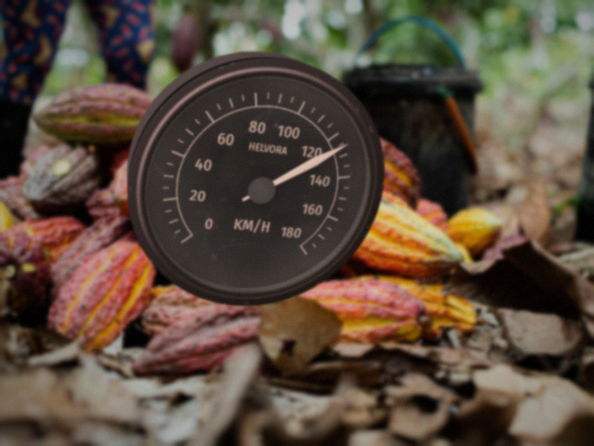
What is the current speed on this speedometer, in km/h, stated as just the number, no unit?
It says 125
